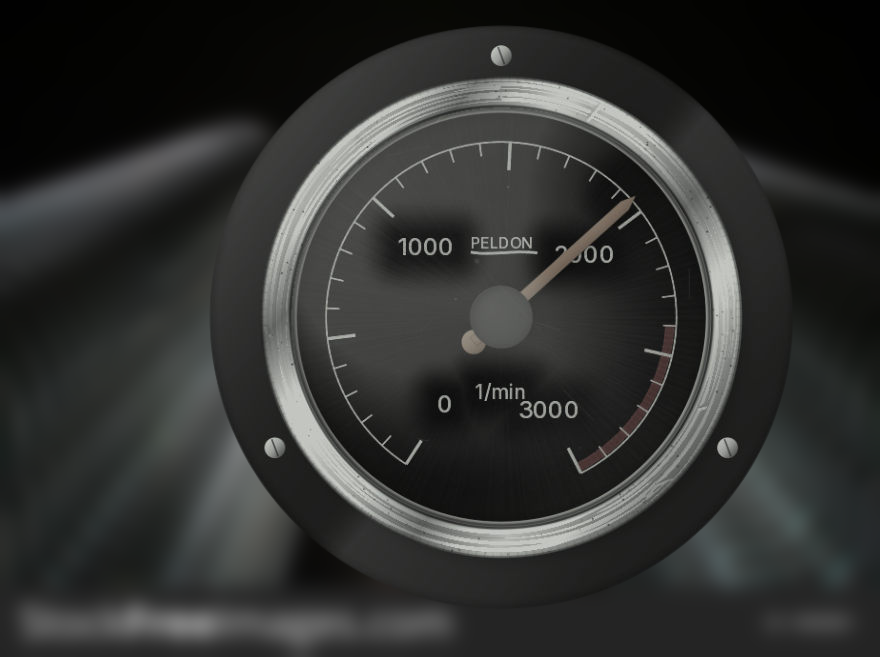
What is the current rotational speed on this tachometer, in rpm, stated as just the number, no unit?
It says 1950
